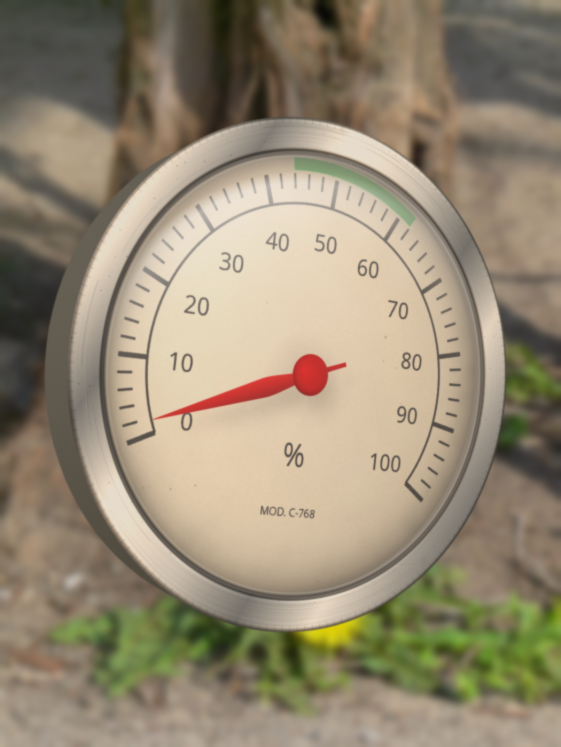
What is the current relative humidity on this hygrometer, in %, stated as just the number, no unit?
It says 2
